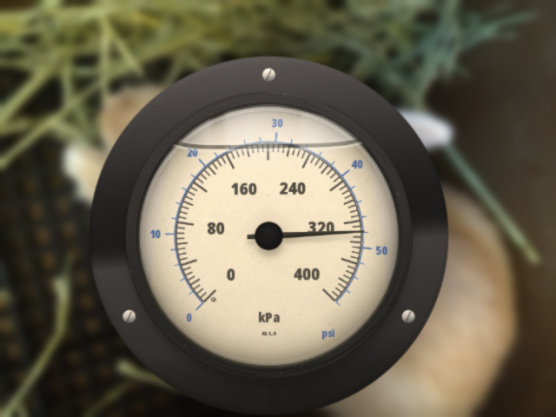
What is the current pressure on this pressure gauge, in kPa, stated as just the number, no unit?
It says 330
